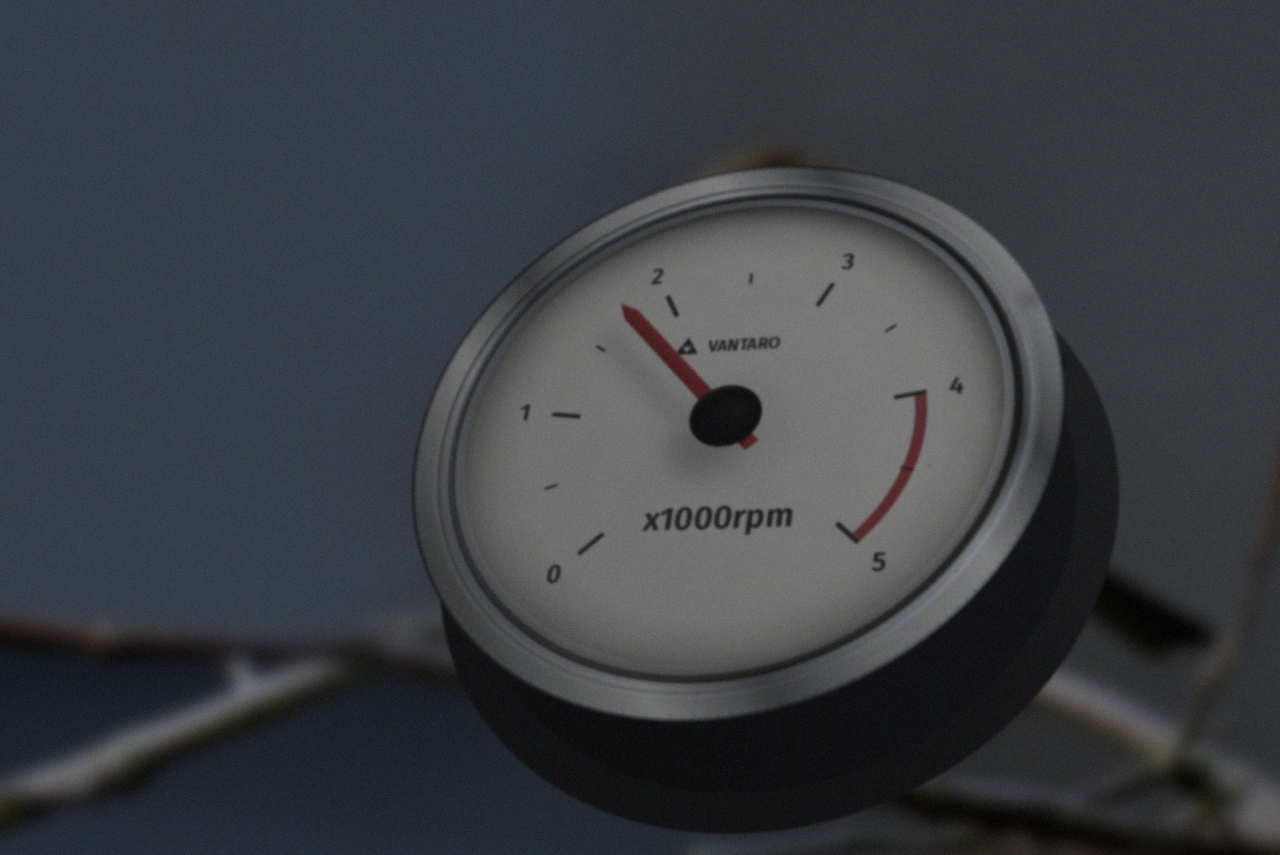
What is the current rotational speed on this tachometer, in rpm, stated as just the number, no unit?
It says 1750
